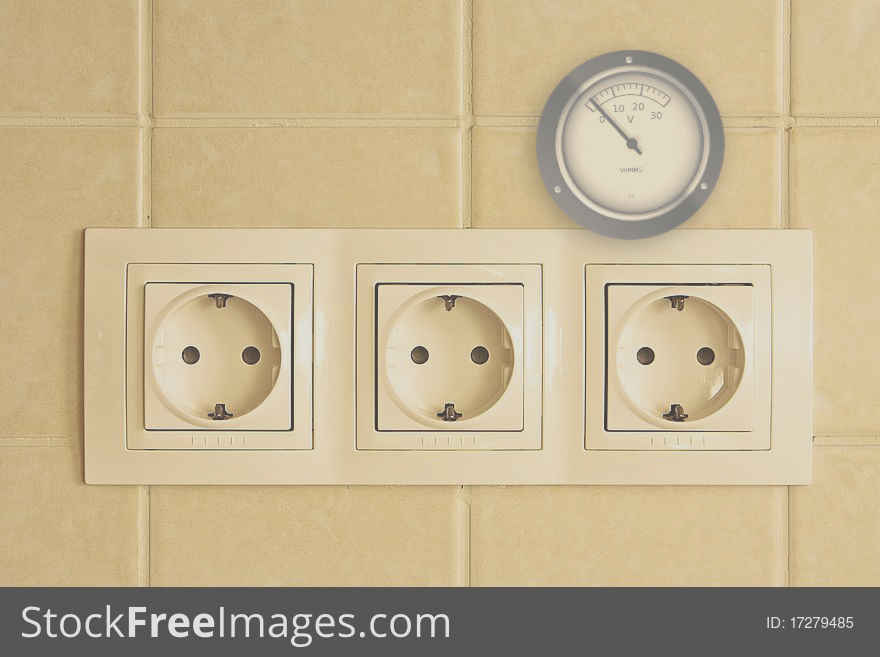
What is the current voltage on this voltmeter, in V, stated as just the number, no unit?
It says 2
